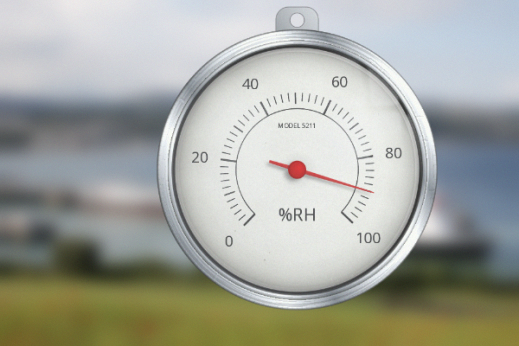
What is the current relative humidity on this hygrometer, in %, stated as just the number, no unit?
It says 90
